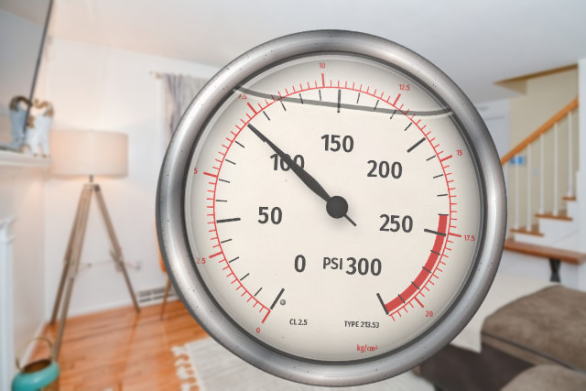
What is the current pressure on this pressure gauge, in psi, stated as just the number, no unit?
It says 100
